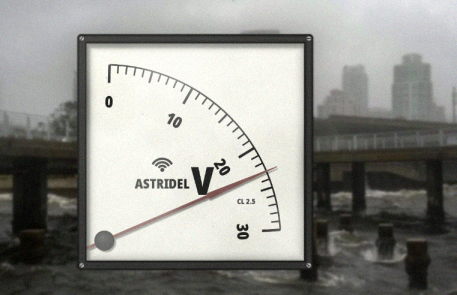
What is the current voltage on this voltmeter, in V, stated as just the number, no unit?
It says 23
